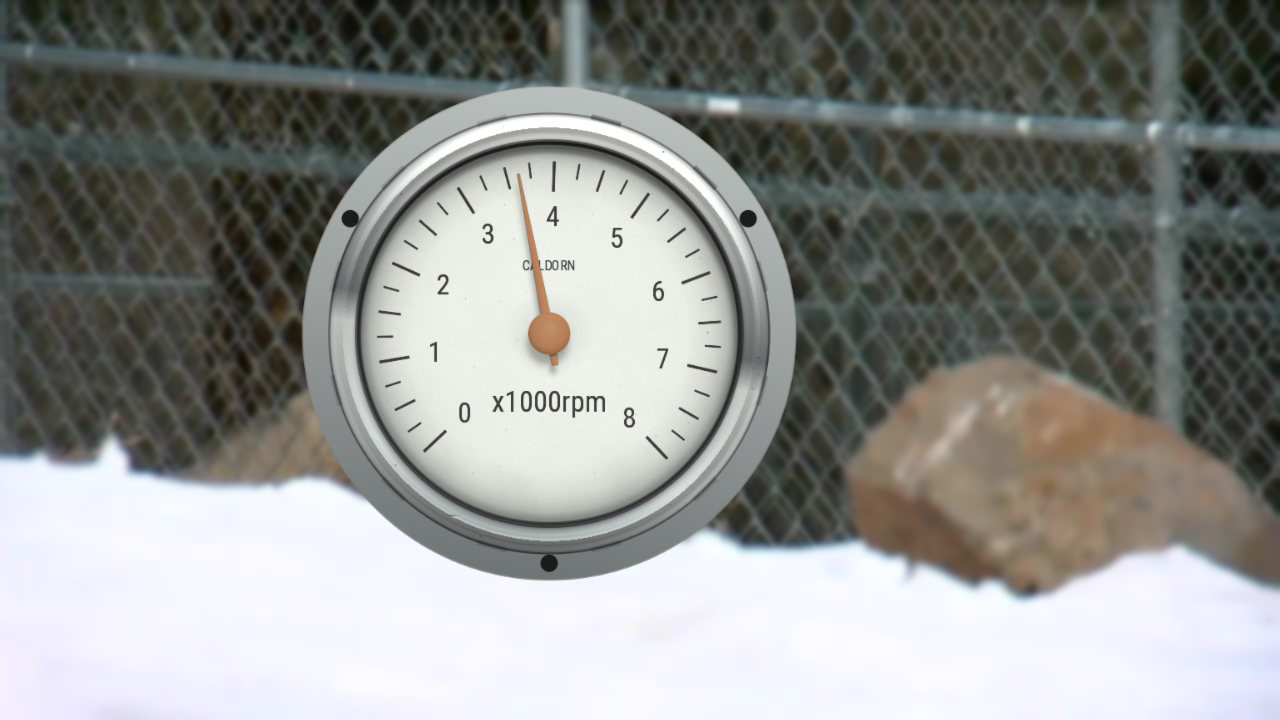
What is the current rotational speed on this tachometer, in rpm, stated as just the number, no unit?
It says 3625
